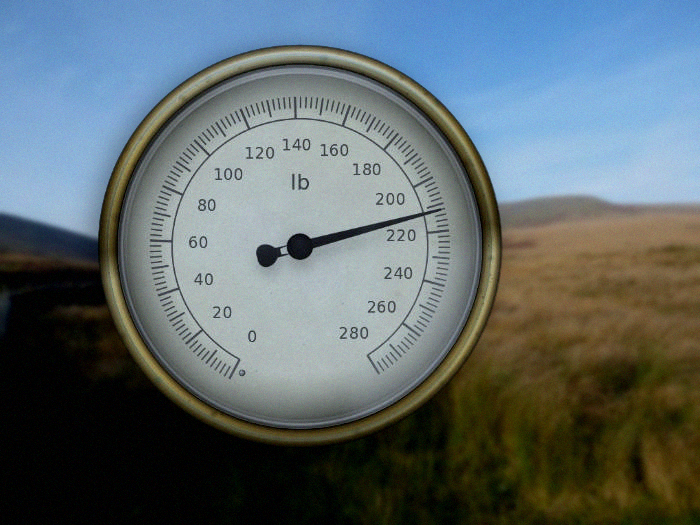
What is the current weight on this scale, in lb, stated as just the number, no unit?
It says 212
